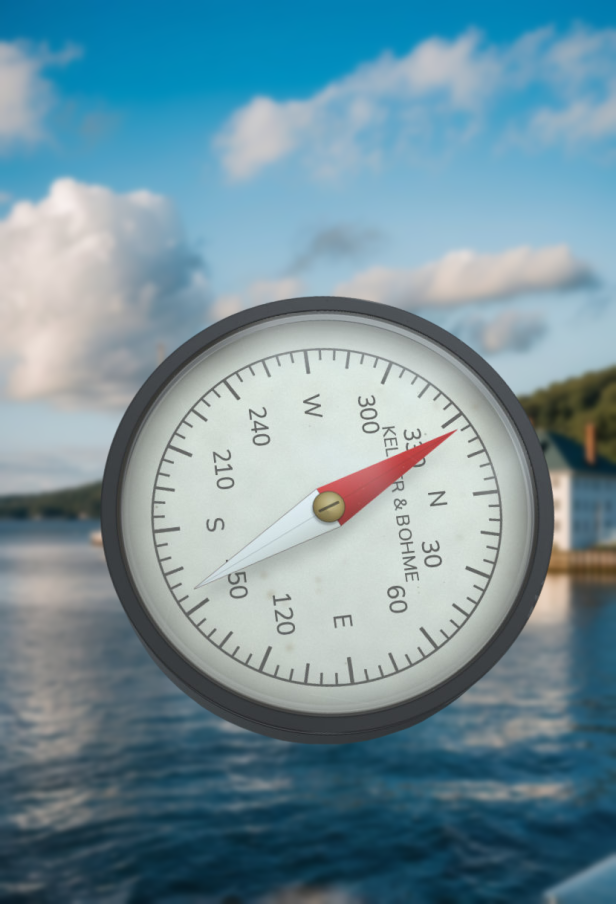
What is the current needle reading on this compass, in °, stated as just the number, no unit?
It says 335
